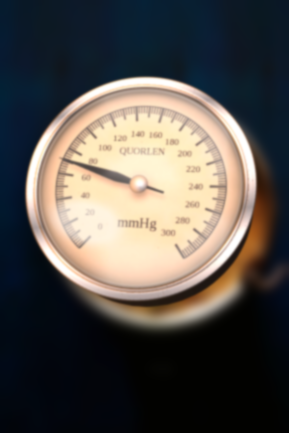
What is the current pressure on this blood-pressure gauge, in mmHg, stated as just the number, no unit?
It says 70
